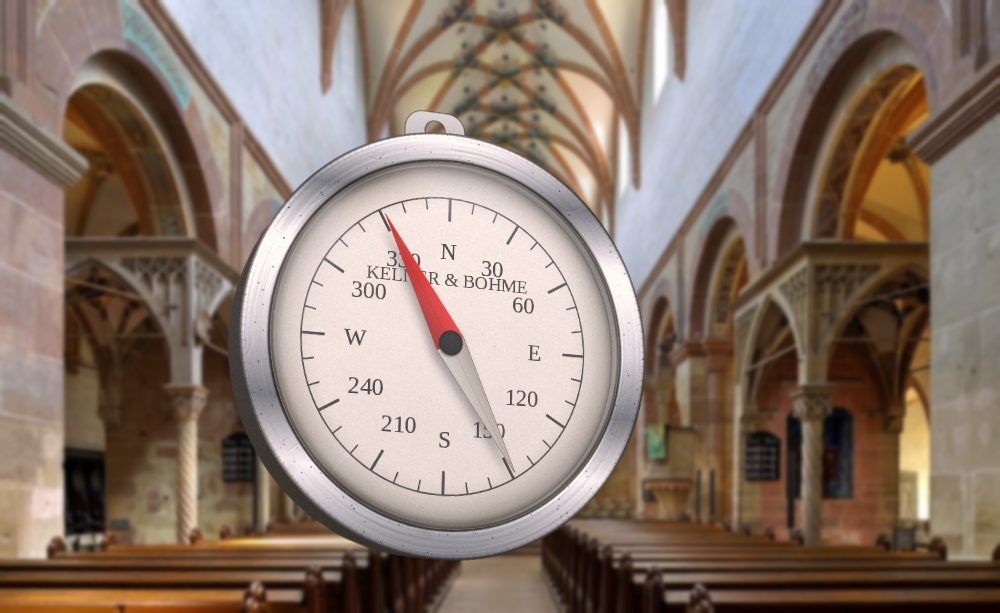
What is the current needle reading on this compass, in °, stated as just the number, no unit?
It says 330
